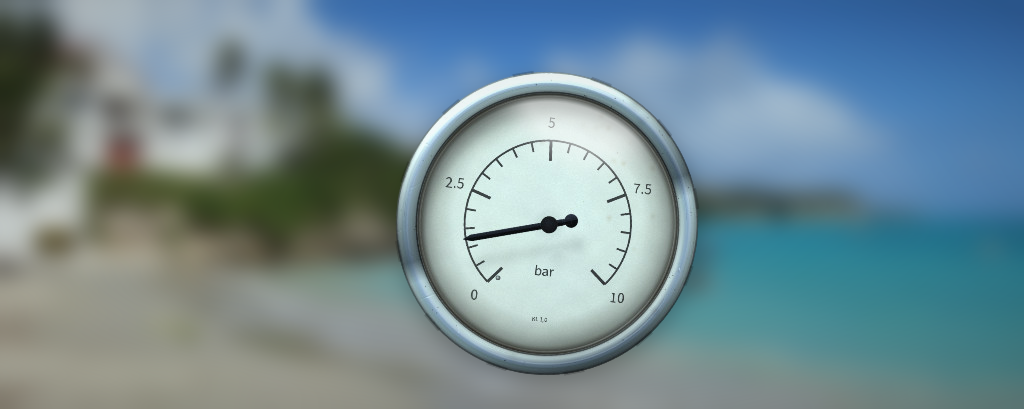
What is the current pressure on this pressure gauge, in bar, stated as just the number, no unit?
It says 1.25
